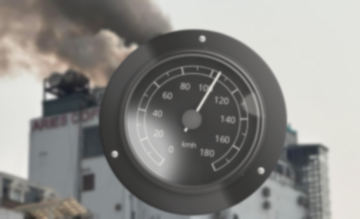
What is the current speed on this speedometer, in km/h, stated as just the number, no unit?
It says 105
